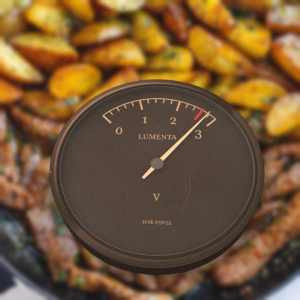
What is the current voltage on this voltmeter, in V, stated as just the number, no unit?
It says 2.8
